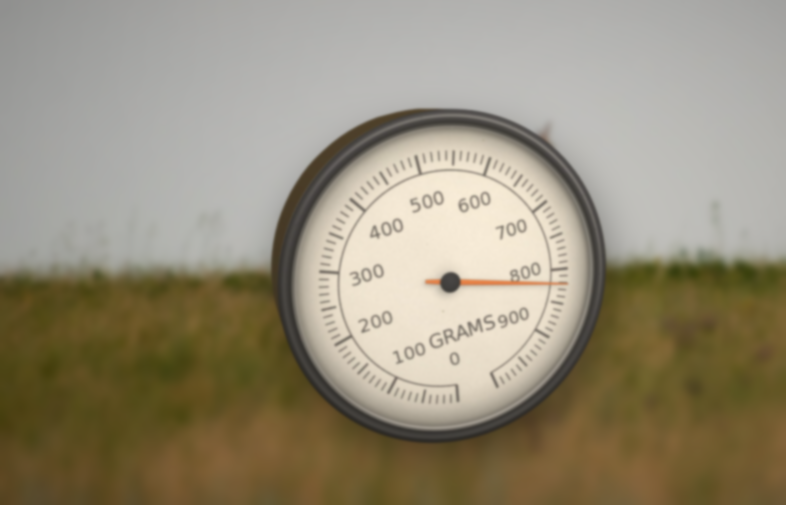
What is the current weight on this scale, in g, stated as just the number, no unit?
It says 820
